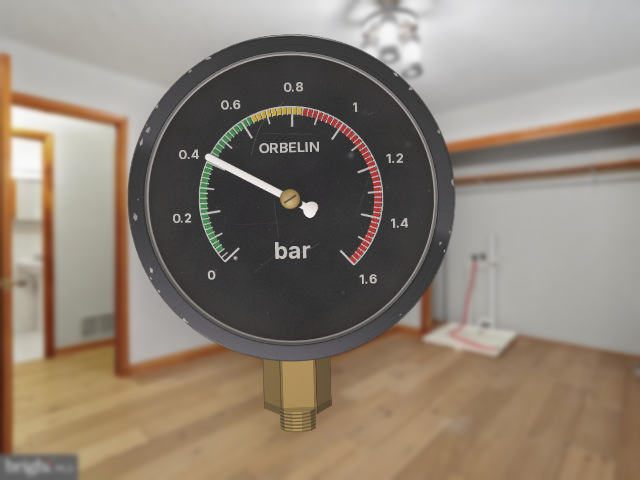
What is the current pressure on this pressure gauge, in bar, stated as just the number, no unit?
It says 0.42
